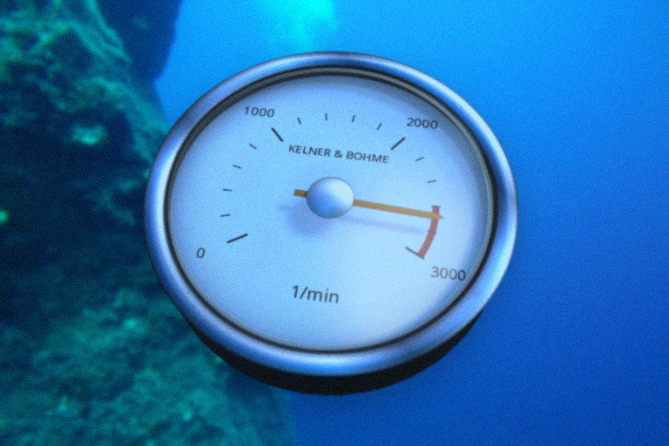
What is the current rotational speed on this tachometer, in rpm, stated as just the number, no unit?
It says 2700
